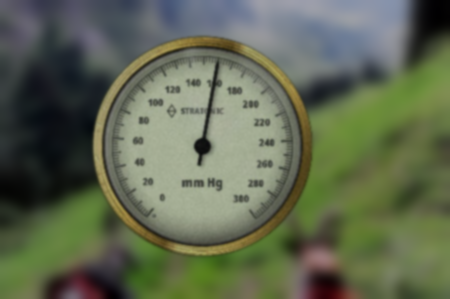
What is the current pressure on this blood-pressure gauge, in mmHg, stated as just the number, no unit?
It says 160
